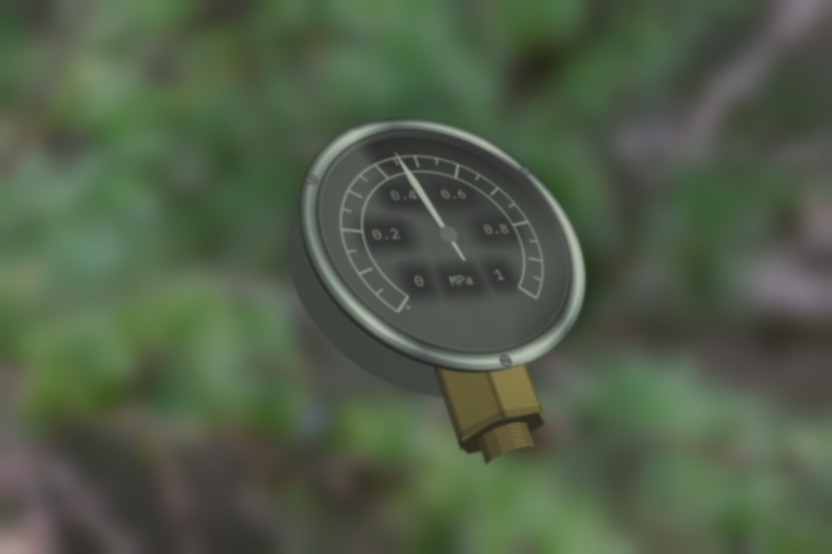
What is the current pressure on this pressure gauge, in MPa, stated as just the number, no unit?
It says 0.45
